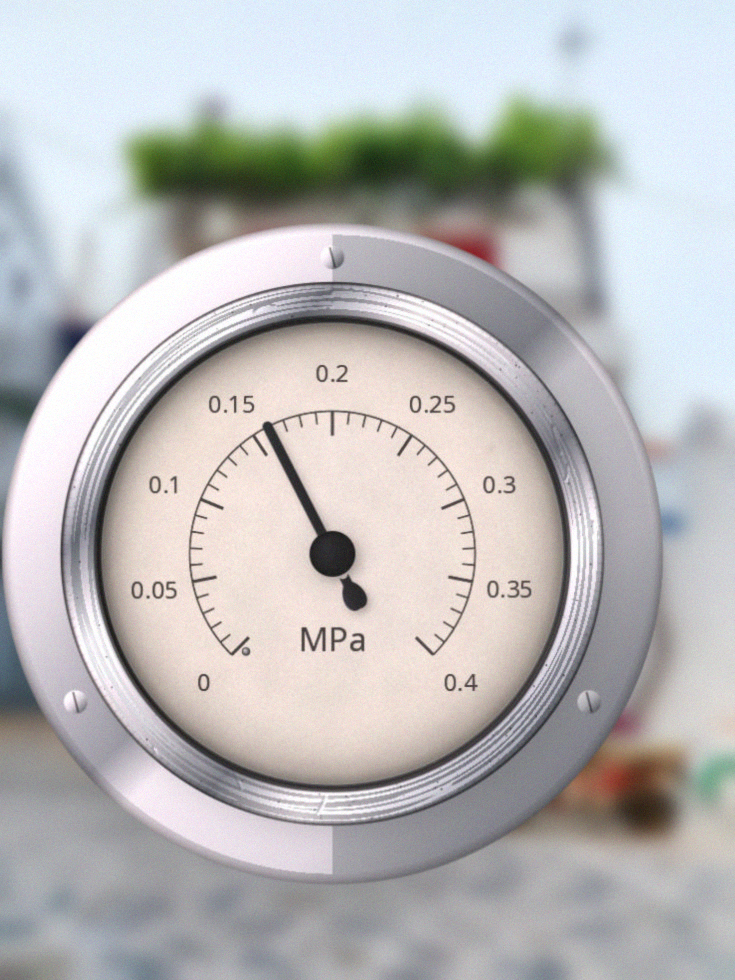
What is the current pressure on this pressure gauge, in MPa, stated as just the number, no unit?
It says 0.16
